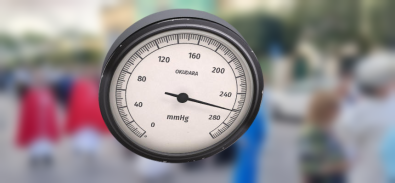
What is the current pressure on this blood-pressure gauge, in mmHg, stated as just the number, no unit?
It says 260
